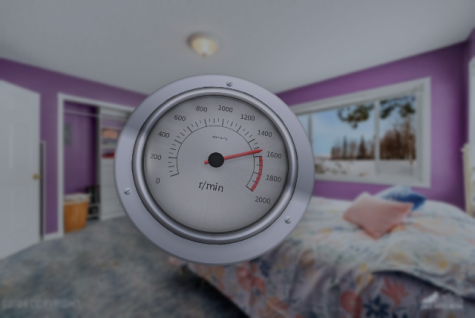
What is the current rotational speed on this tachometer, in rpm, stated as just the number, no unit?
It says 1550
